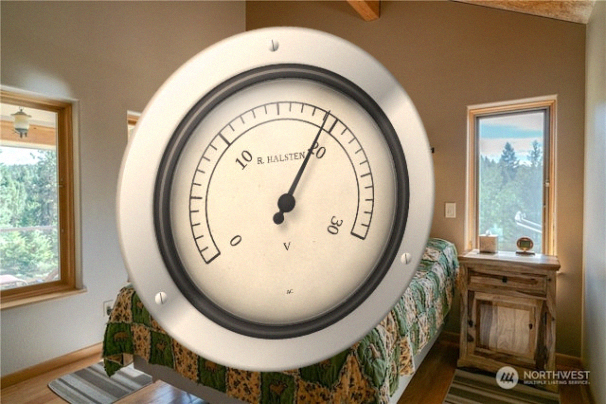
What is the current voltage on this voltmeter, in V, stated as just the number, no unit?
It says 19
